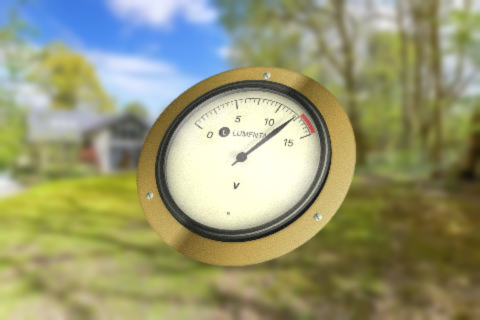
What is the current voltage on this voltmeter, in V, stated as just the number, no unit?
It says 12.5
